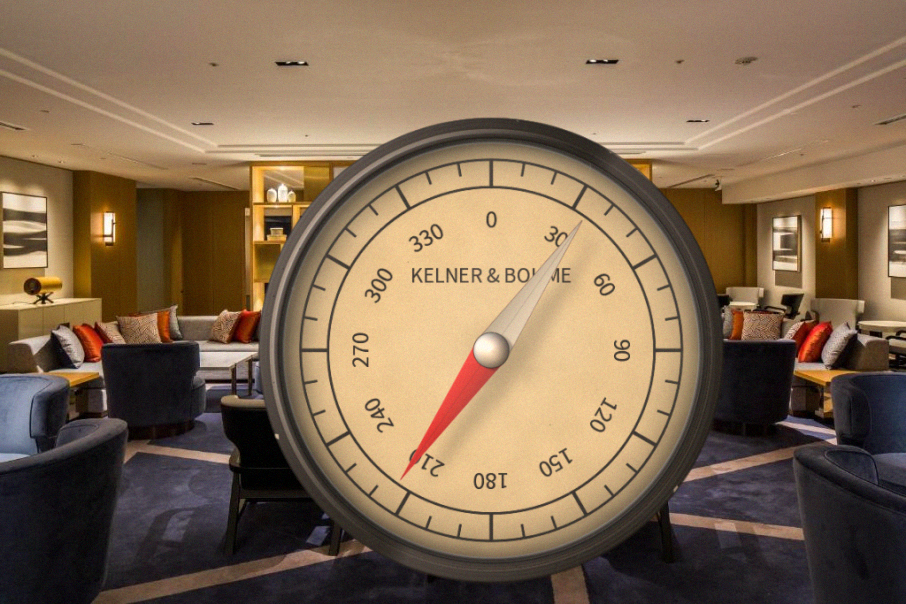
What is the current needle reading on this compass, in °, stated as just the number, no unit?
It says 215
